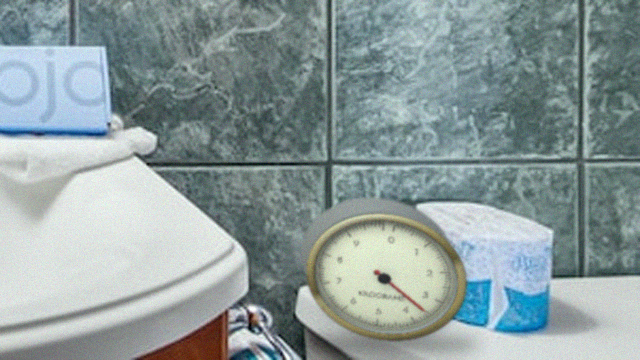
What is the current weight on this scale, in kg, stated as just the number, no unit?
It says 3.5
